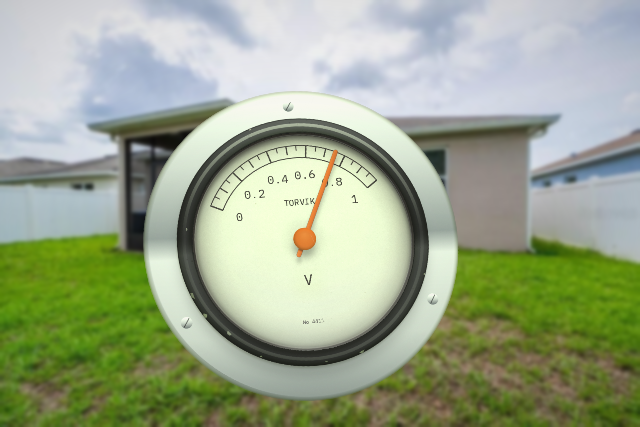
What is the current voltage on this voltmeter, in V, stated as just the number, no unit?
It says 0.75
